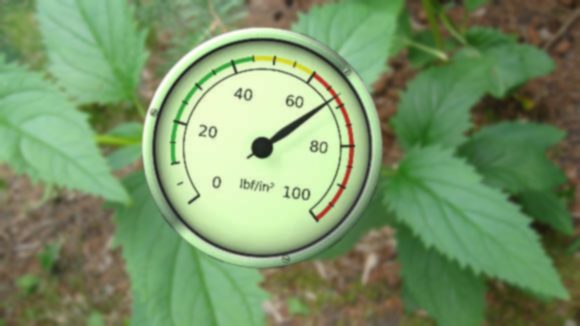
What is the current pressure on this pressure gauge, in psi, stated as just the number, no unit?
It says 67.5
